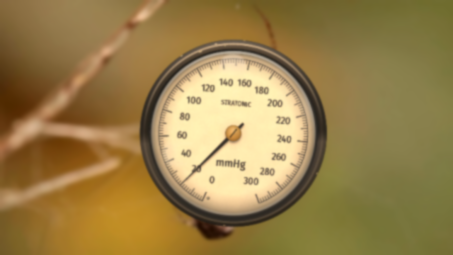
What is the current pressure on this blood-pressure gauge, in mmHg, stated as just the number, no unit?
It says 20
